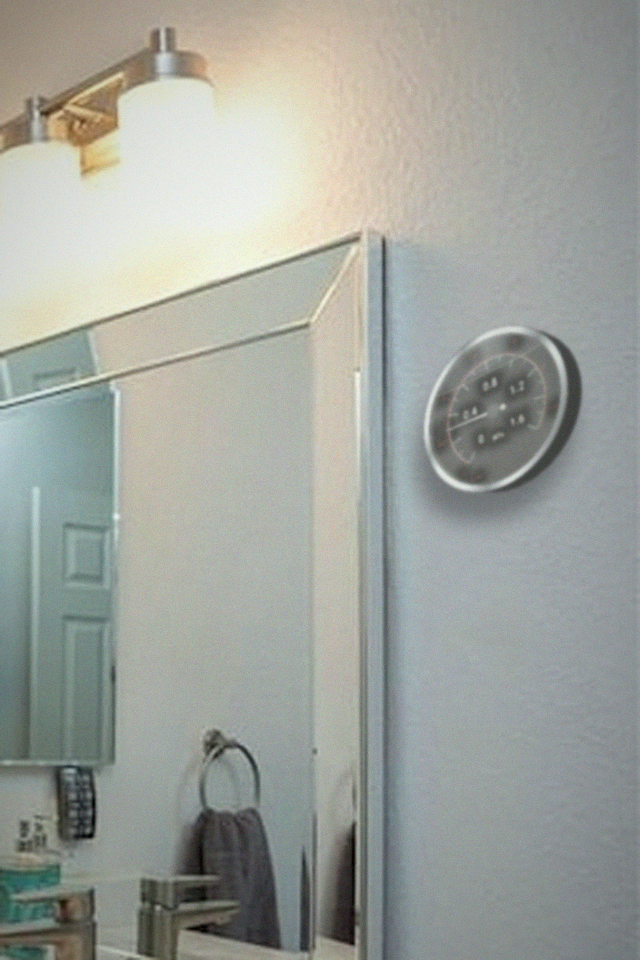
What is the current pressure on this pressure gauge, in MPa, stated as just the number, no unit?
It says 0.3
